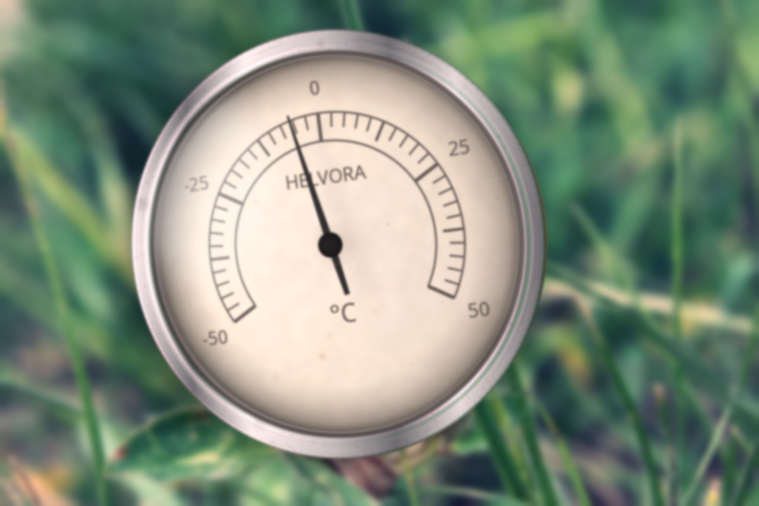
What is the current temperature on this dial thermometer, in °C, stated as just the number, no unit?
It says -5
